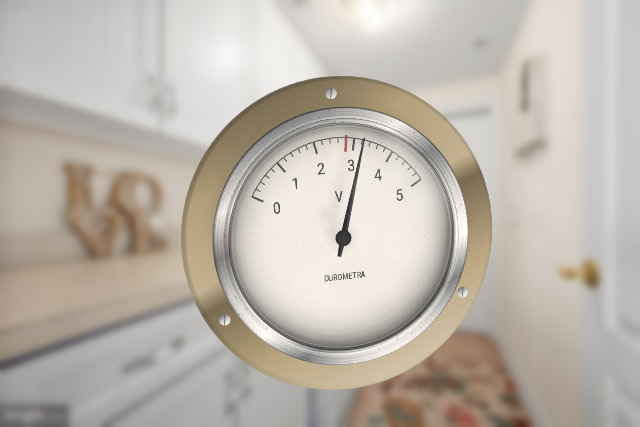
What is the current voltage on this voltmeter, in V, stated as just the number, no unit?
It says 3.2
